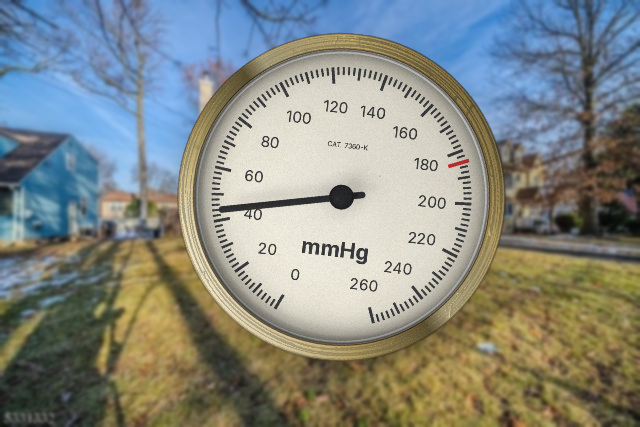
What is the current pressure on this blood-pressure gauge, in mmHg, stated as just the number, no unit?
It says 44
